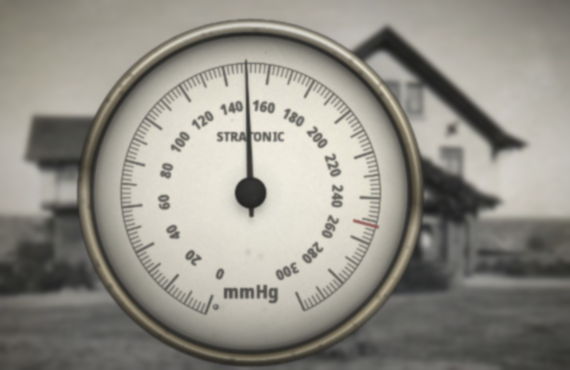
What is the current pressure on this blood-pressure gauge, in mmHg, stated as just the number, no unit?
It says 150
